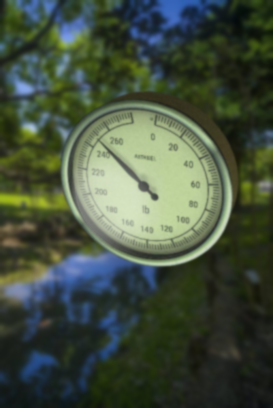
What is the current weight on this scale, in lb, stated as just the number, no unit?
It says 250
